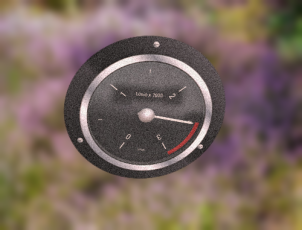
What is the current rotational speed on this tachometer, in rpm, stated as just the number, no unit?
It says 2500
